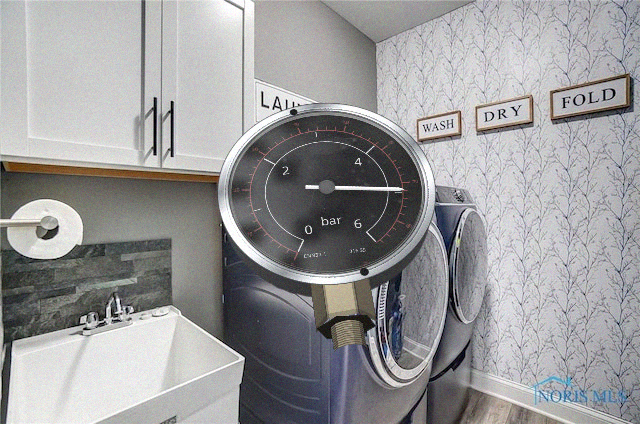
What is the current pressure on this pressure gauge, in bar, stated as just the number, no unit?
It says 5
